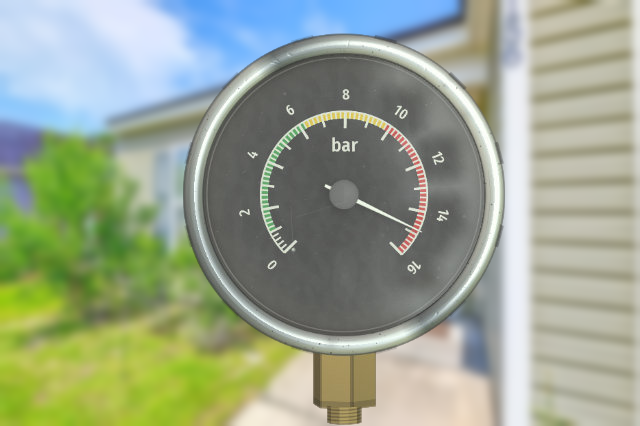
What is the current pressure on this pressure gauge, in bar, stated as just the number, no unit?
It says 14.8
